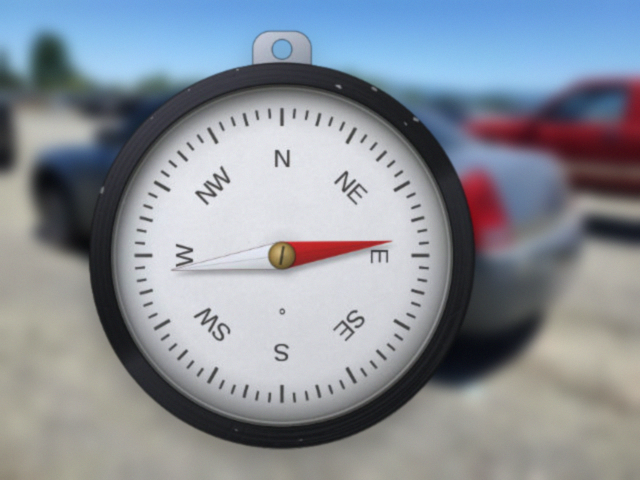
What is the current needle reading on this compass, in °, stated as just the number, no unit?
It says 82.5
